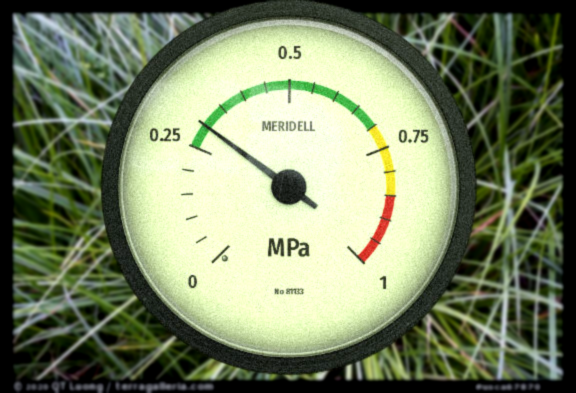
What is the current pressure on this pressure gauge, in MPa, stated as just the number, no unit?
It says 0.3
